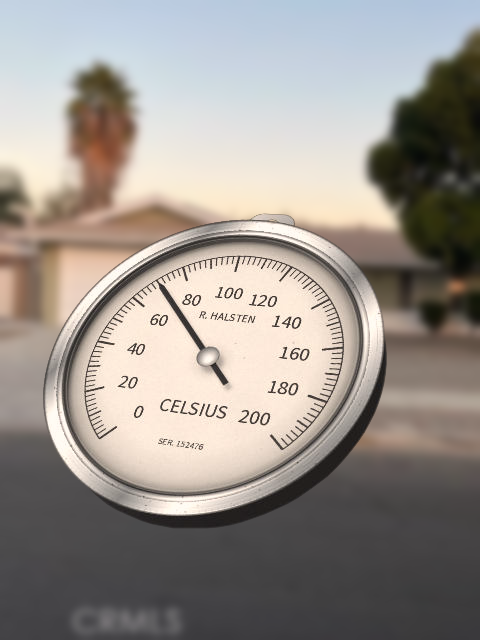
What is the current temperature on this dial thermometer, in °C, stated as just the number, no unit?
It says 70
